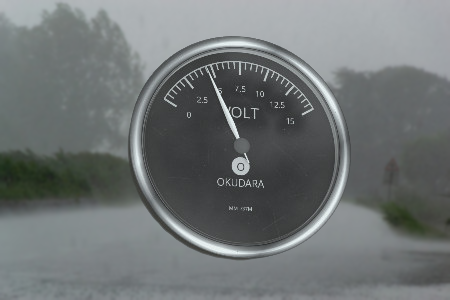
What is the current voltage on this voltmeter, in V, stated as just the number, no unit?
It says 4.5
